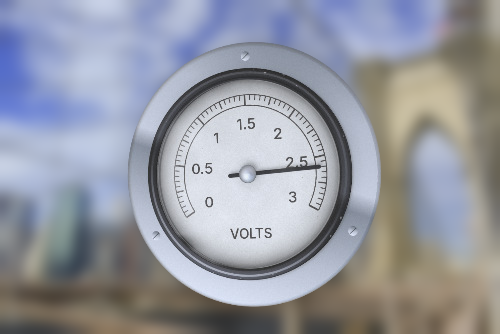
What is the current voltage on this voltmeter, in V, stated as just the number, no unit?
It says 2.6
